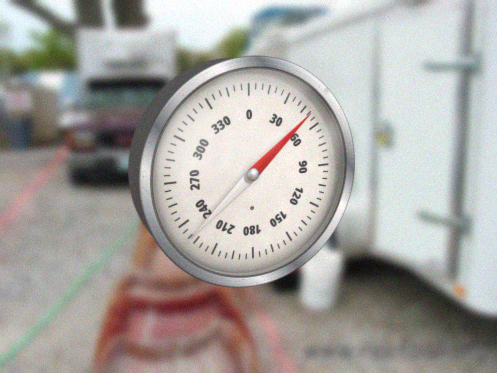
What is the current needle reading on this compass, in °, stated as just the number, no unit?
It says 50
